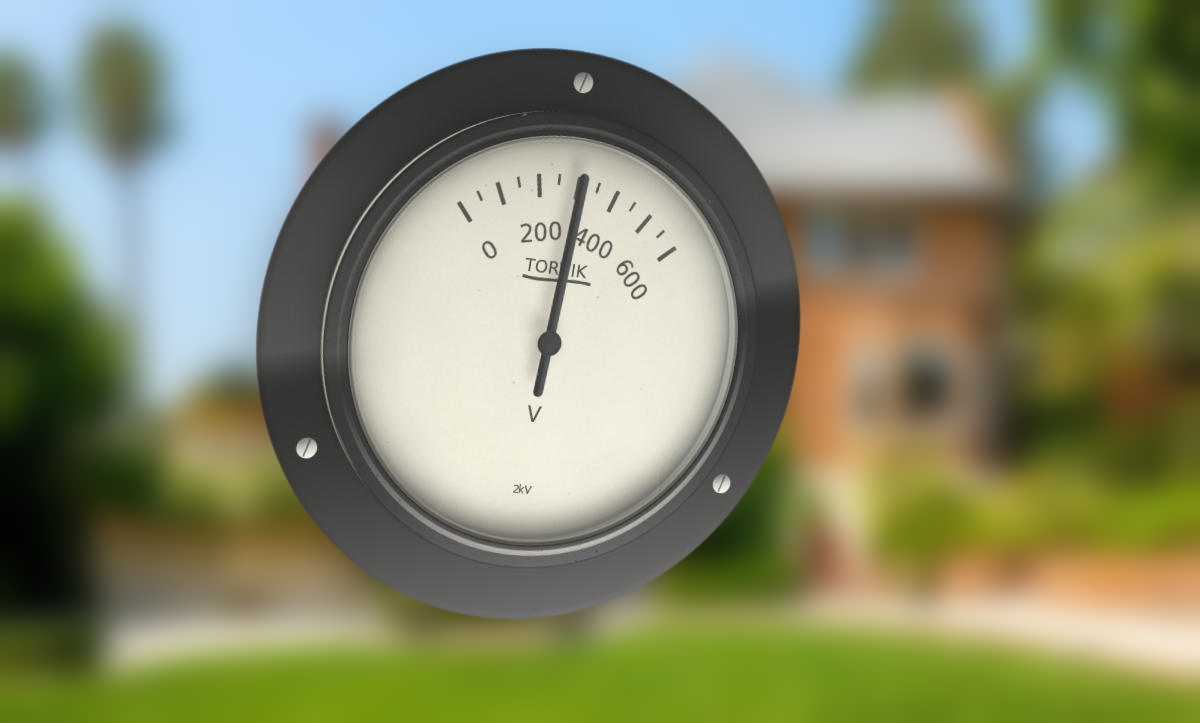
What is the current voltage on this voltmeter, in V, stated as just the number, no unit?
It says 300
